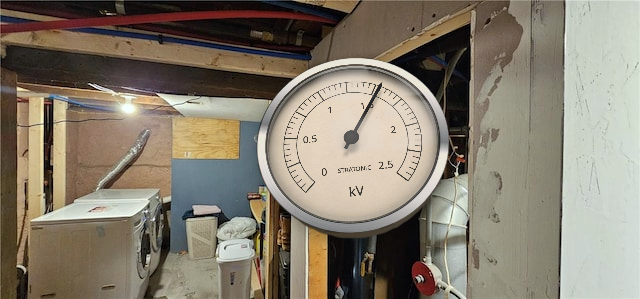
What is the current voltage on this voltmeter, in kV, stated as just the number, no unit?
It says 1.55
